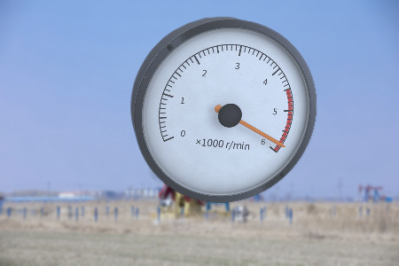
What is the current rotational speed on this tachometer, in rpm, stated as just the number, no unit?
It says 5800
